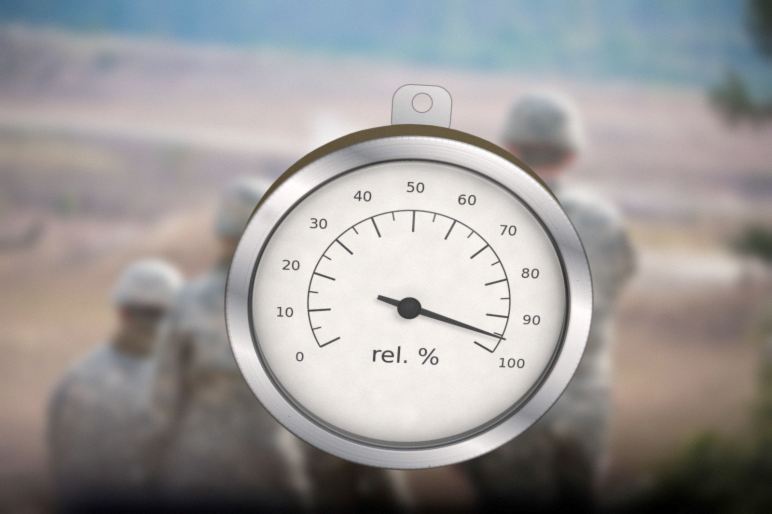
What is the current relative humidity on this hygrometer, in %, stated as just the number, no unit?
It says 95
